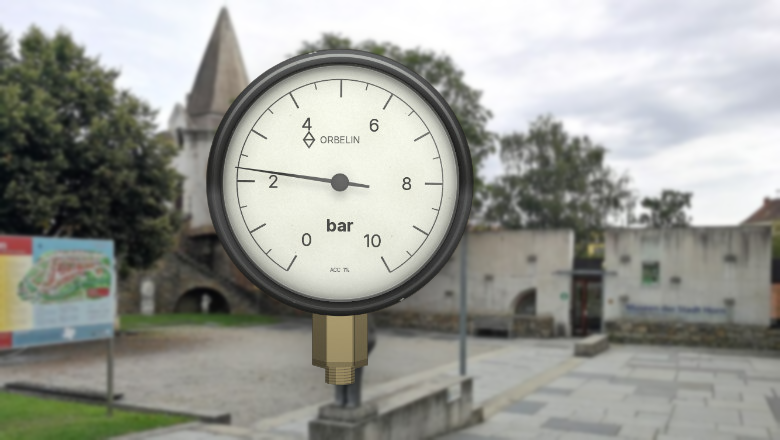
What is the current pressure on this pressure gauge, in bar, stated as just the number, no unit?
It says 2.25
